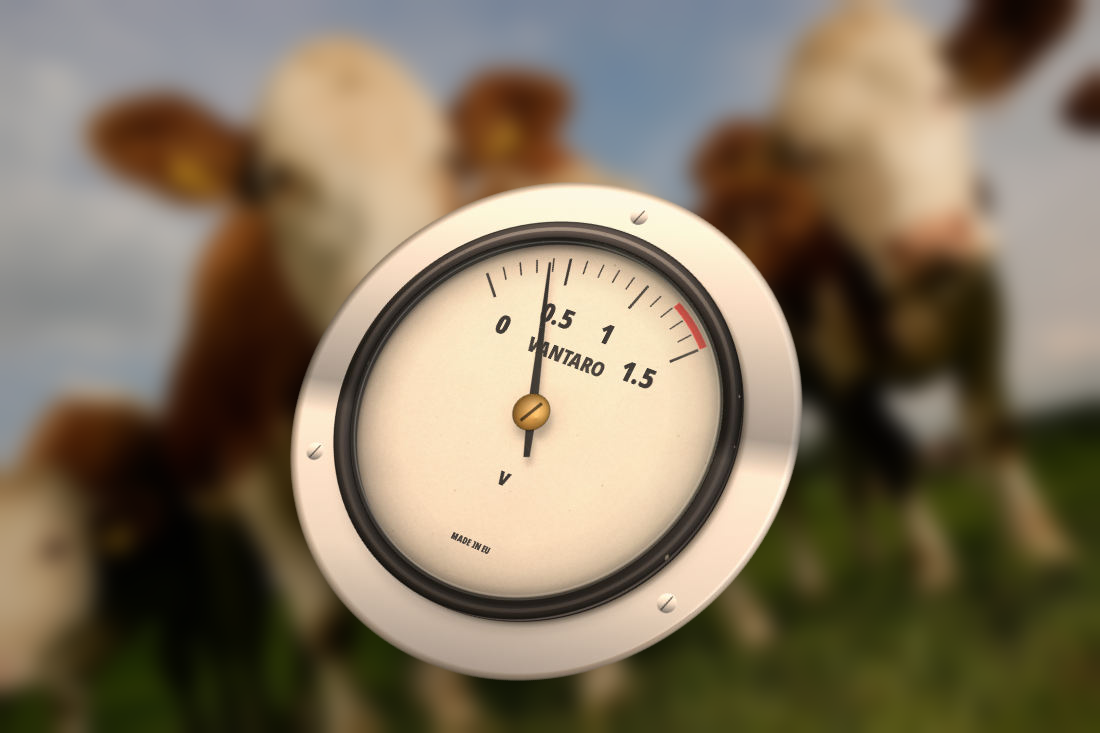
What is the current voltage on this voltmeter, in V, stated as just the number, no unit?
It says 0.4
